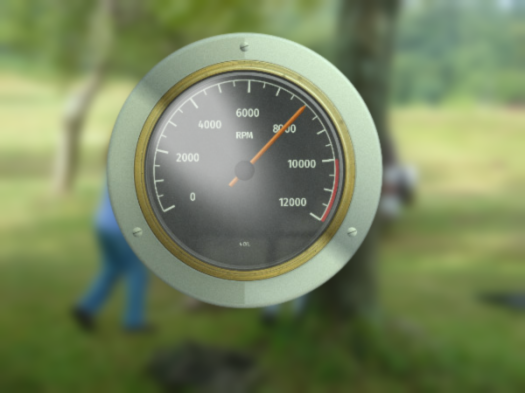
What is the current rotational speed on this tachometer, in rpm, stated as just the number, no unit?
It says 8000
